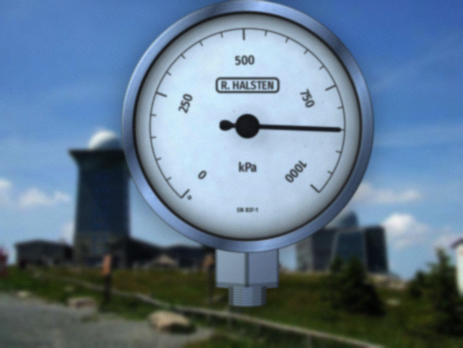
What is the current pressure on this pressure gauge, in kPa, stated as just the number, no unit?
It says 850
